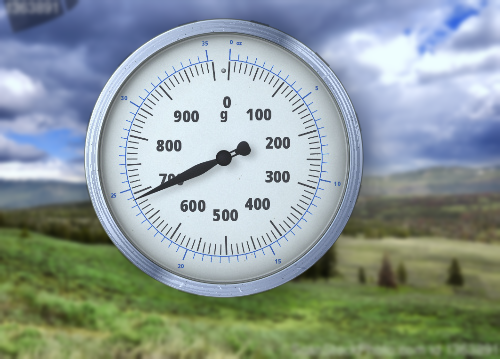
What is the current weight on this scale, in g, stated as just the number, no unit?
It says 690
